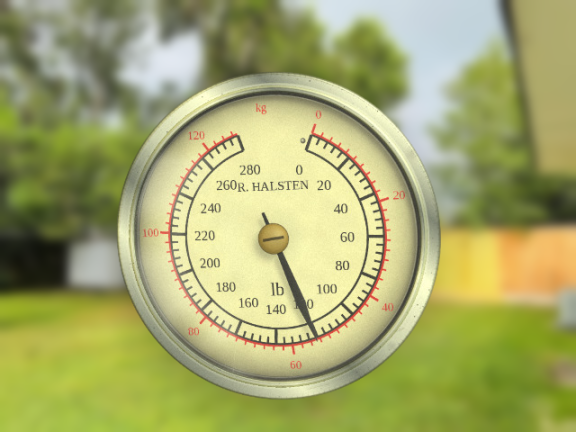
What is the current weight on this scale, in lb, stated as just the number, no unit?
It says 120
